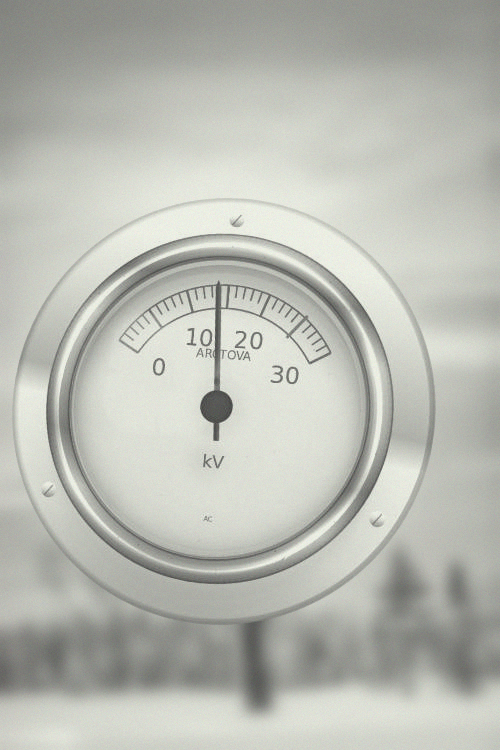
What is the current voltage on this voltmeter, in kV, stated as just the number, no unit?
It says 14
